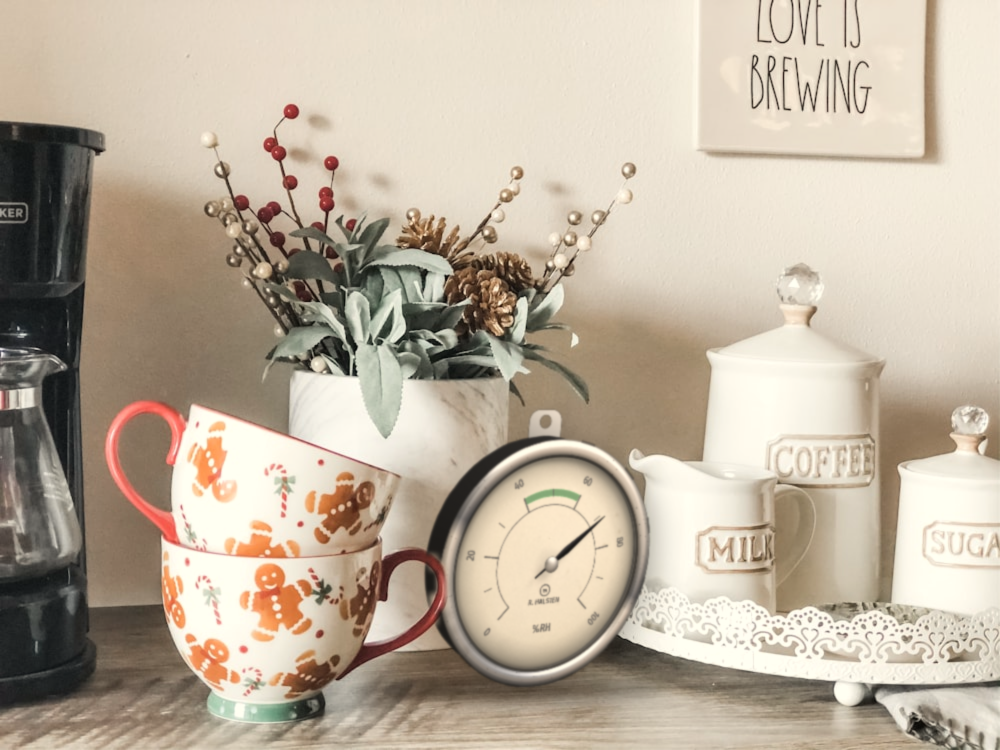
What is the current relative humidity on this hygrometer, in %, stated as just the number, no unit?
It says 70
